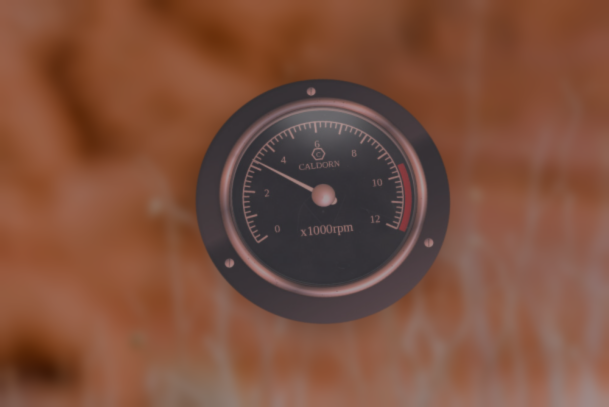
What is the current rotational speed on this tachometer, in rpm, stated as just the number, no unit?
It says 3200
